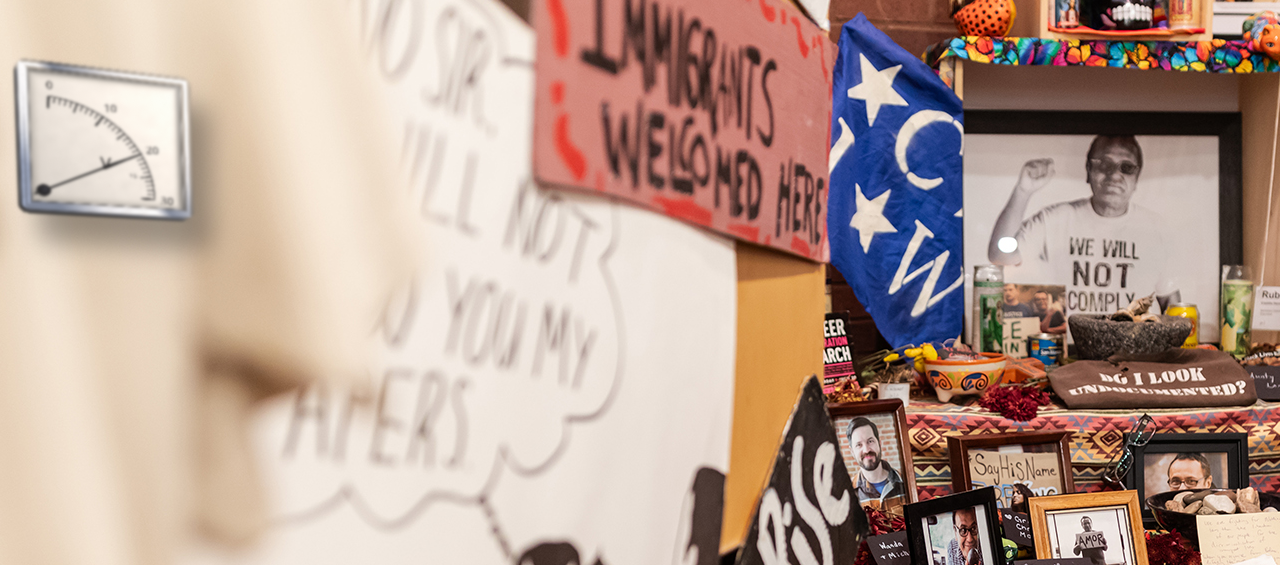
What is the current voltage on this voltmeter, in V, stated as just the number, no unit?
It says 20
